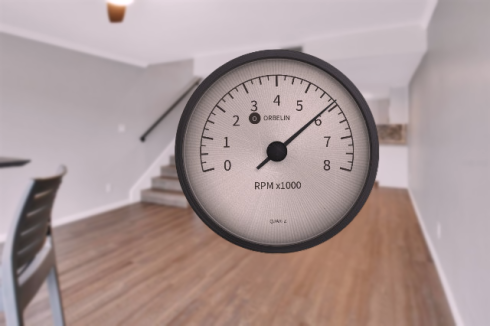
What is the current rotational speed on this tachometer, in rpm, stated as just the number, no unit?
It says 5875
